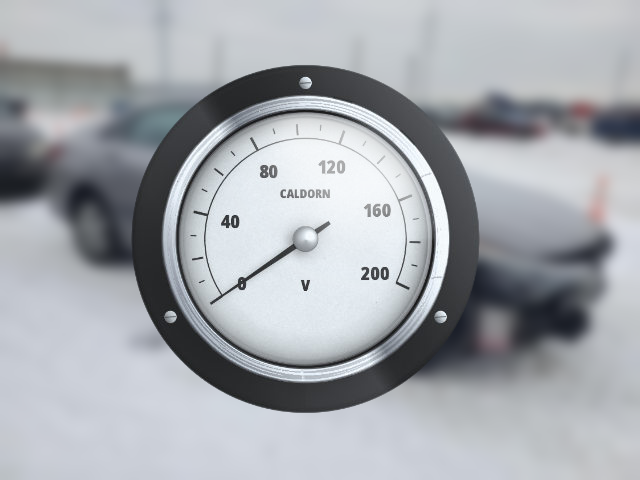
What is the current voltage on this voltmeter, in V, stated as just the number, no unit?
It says 0
